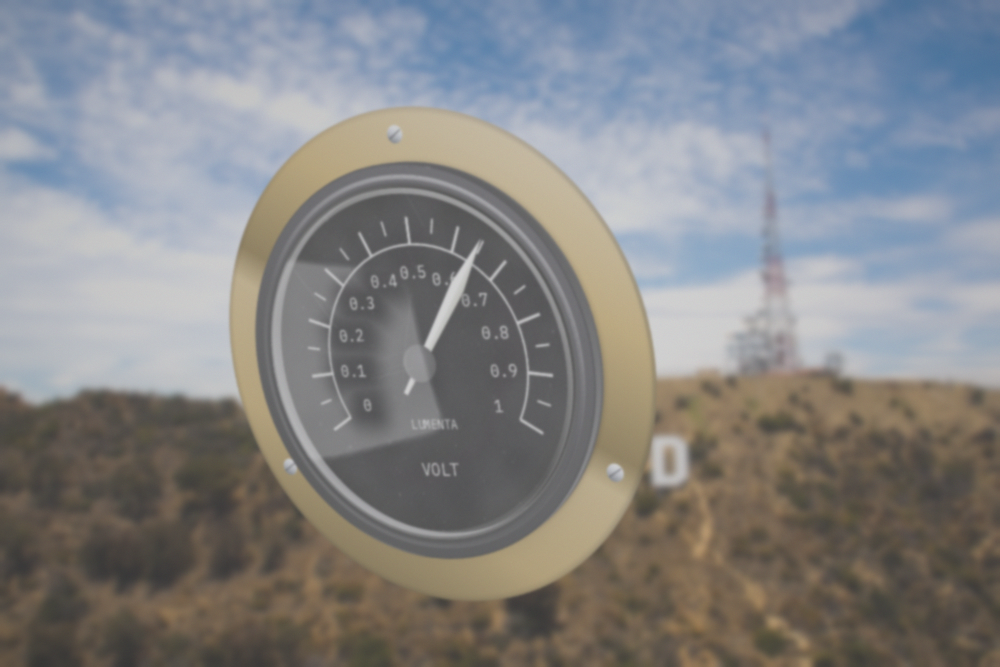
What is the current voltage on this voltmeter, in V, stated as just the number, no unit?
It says 0.65
